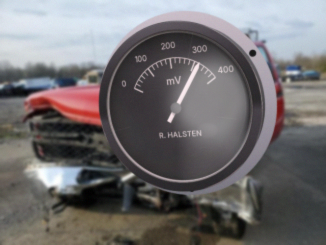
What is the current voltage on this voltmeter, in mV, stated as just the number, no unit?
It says 320
